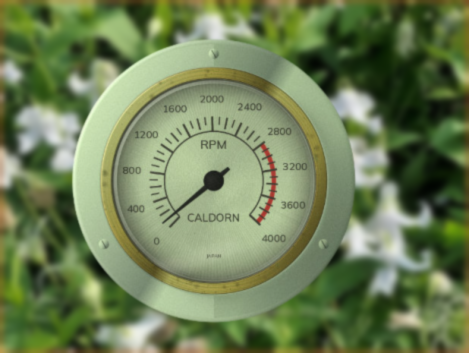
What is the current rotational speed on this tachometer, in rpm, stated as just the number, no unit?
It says 100
